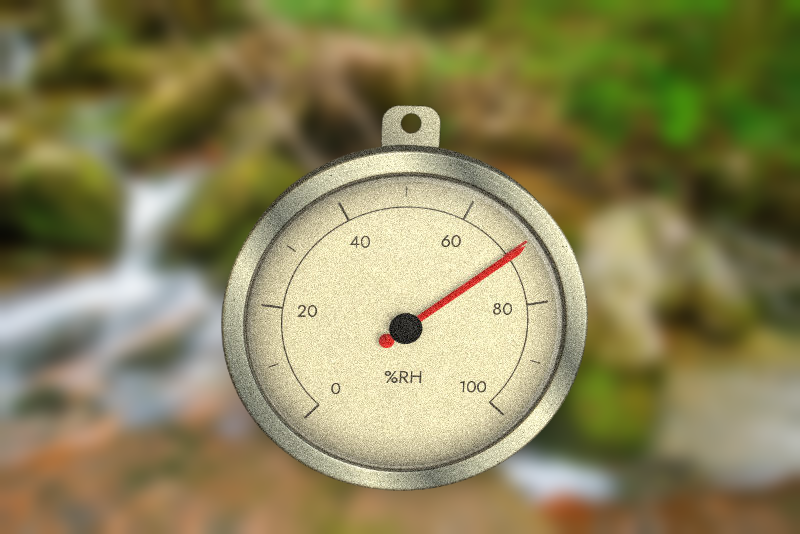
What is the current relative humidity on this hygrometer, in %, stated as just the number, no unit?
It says 70
